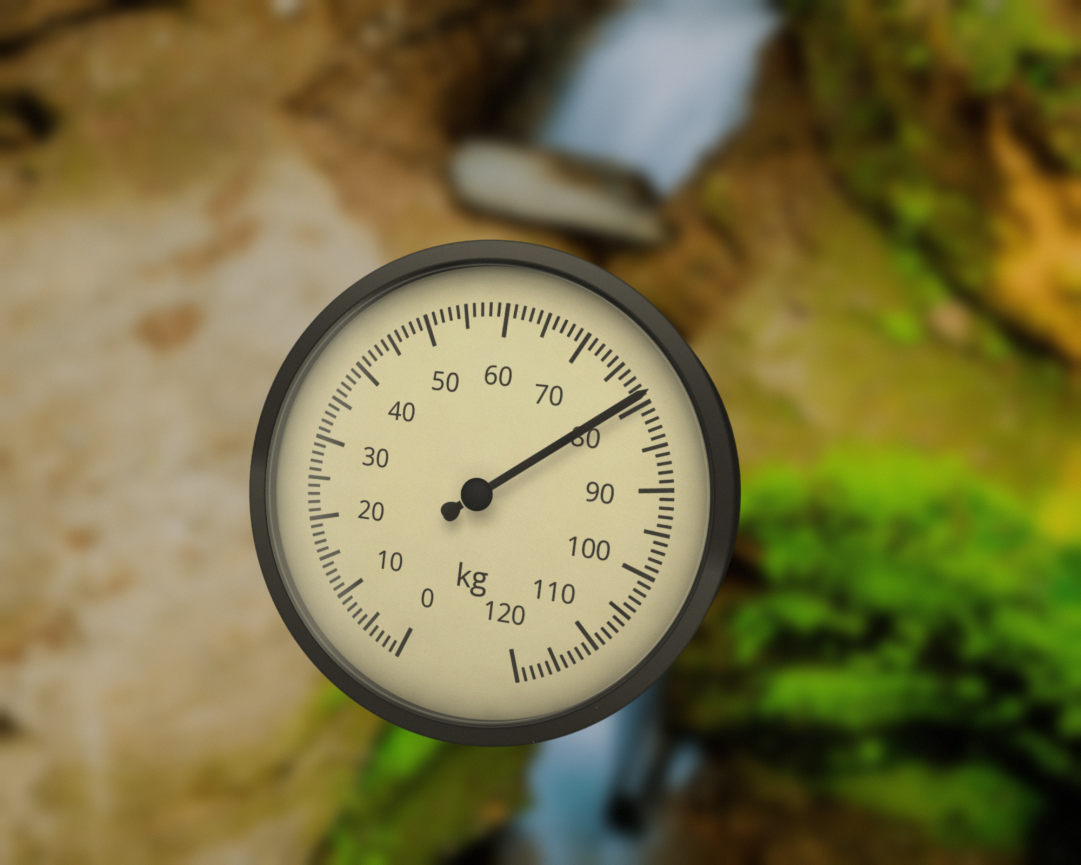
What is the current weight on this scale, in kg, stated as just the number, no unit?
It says 79
